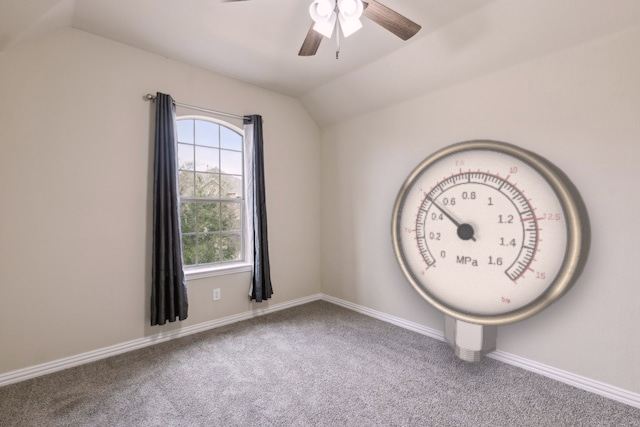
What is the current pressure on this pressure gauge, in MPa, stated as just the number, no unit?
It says 0.5
